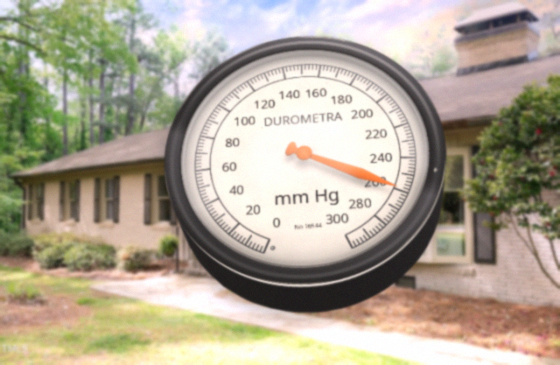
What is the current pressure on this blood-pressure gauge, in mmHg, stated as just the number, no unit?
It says 260
